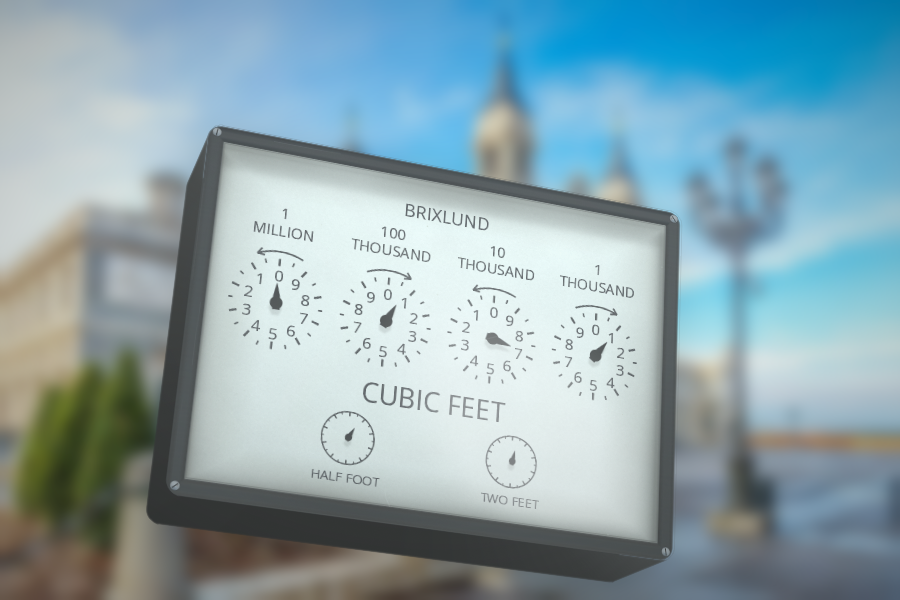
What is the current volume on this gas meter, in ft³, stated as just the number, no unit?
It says 7100
